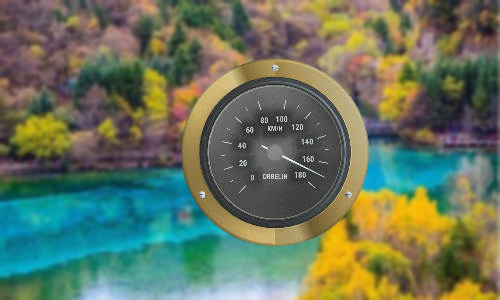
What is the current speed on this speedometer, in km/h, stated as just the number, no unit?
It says 170
